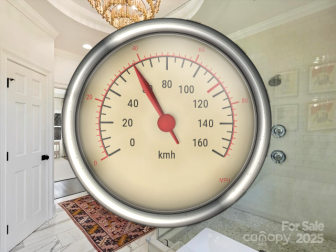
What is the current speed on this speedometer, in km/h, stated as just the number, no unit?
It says 60
